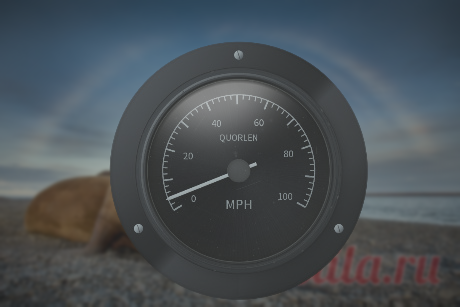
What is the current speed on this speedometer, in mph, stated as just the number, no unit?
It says 4
